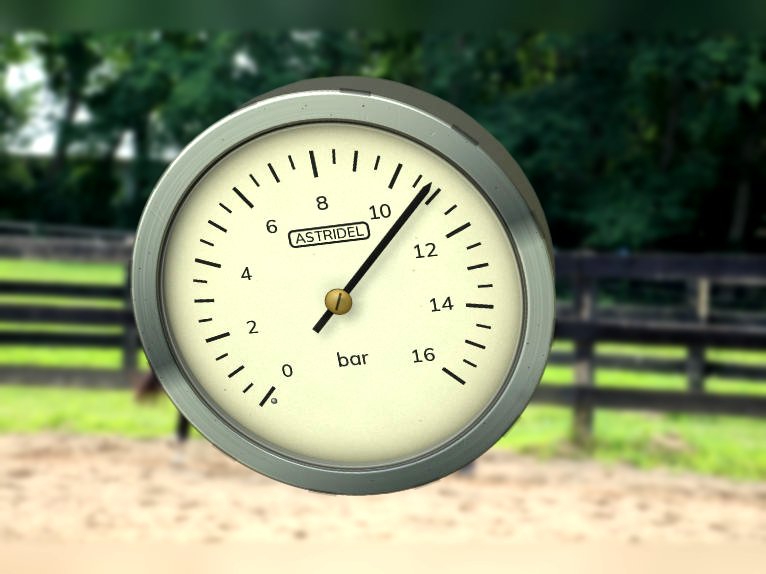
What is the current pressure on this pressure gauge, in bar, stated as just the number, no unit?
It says 10.75
